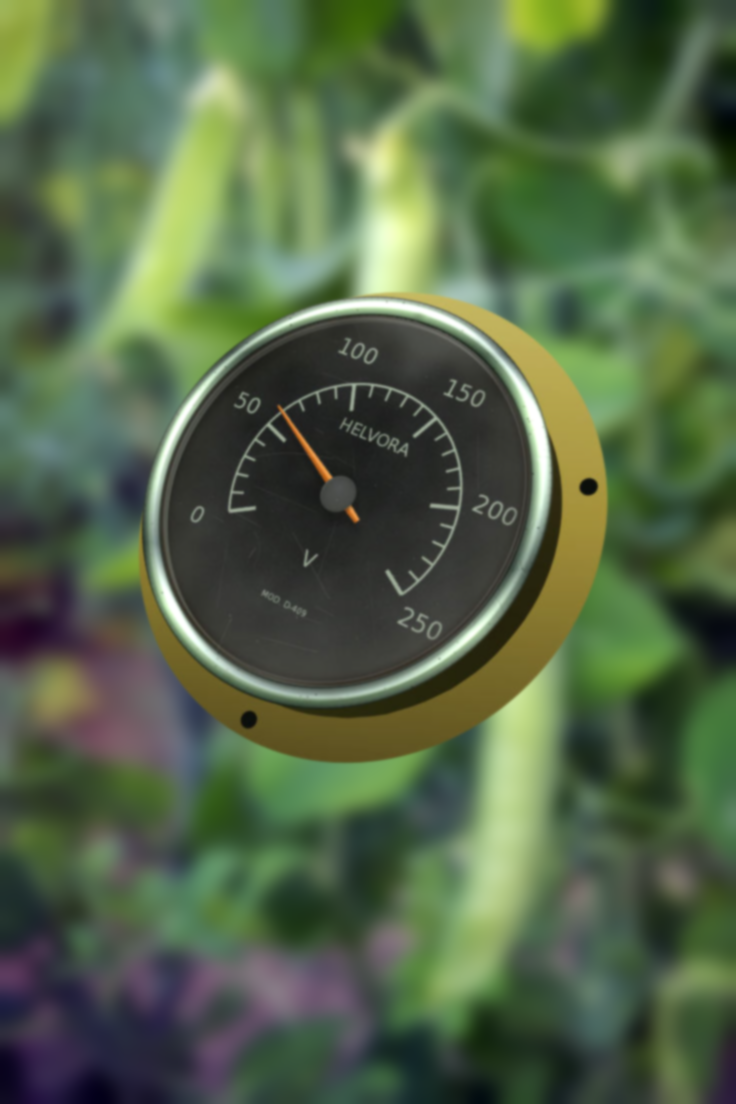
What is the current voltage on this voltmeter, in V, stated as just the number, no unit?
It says 60
